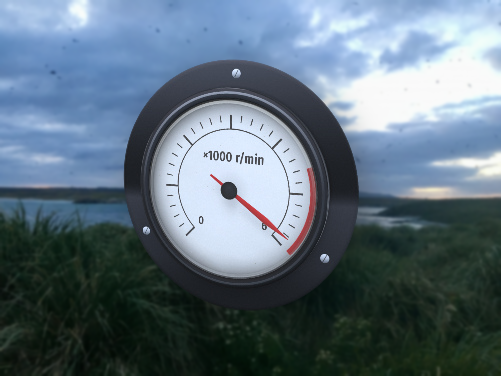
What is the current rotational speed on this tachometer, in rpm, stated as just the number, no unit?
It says 5800
